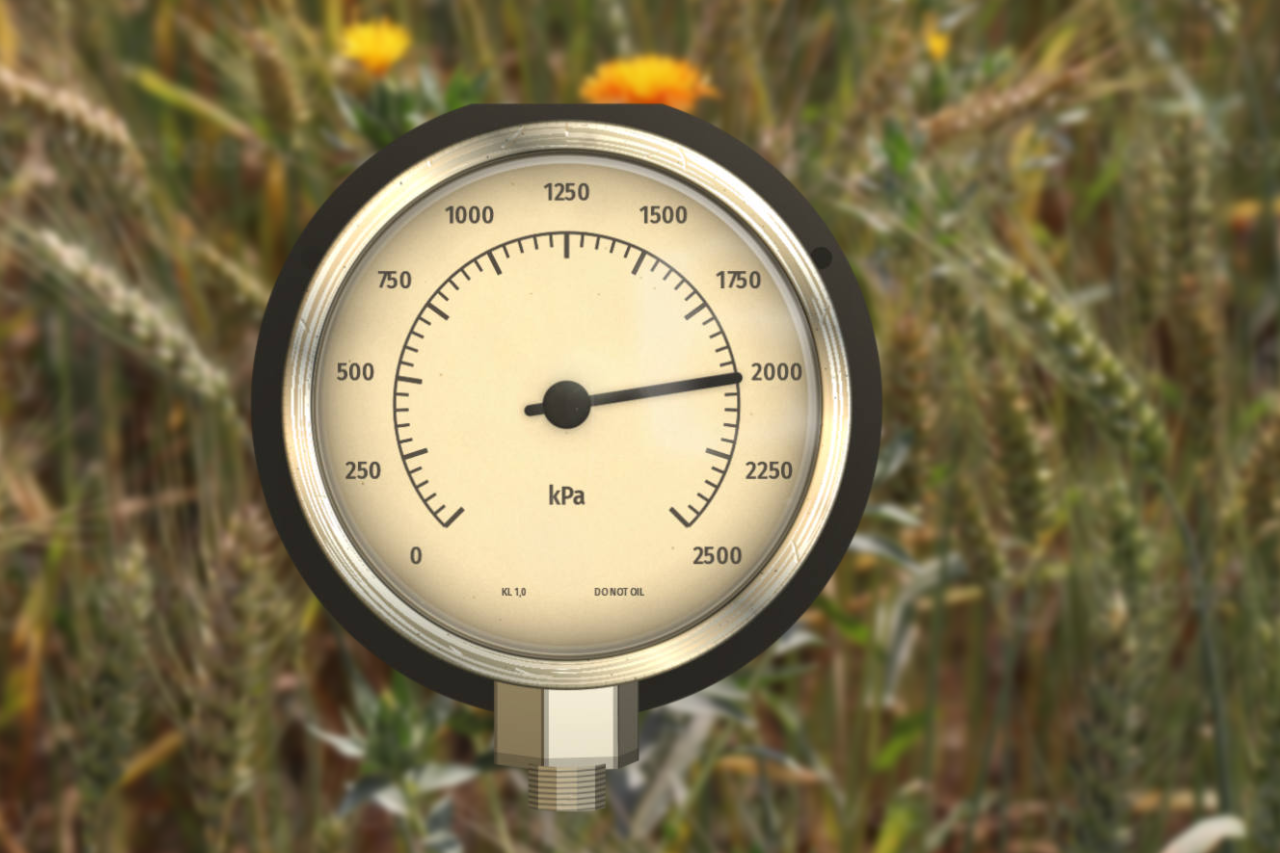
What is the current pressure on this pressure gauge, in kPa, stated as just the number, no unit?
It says 2000
